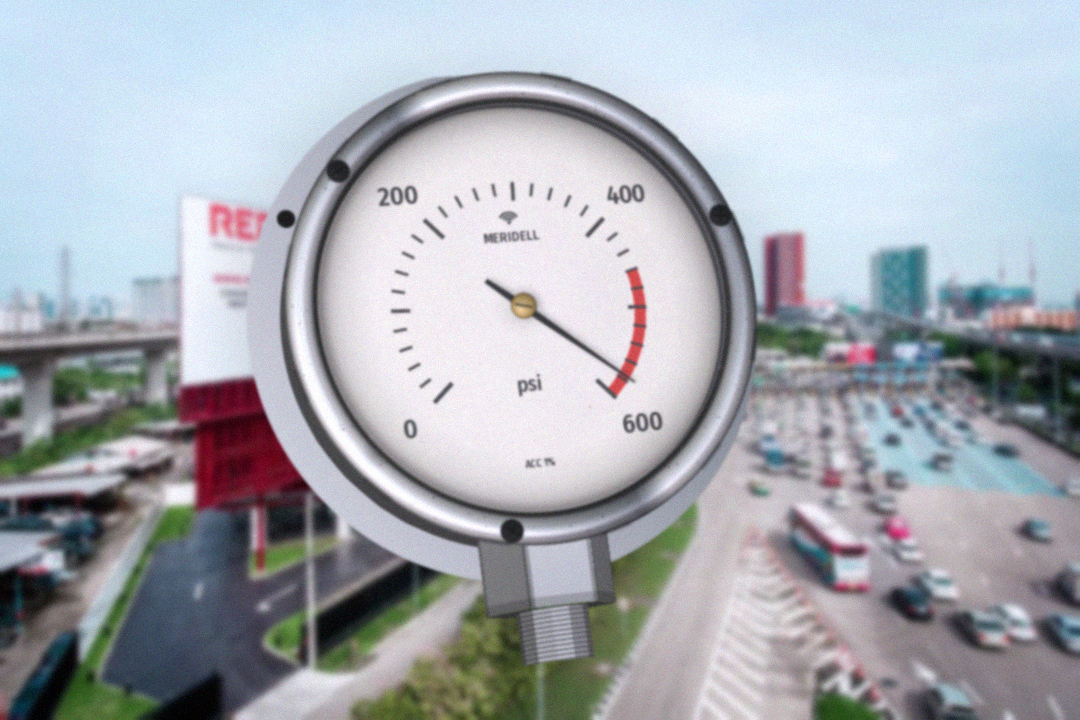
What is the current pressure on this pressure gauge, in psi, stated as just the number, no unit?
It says 580
